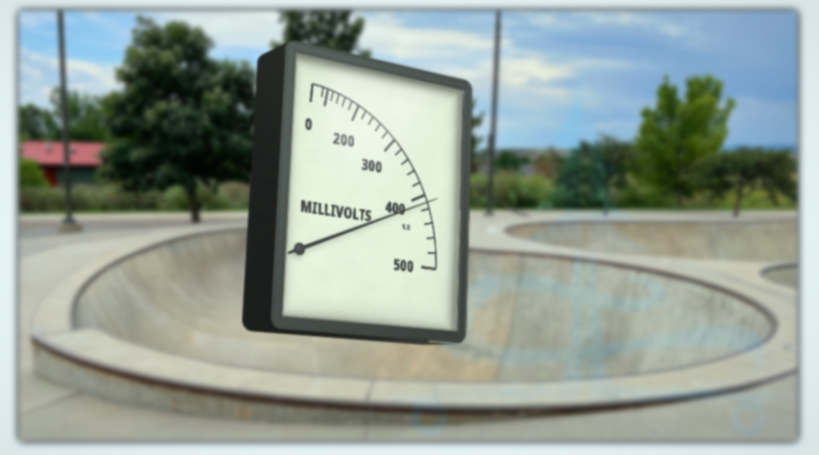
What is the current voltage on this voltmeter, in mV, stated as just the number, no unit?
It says 410
